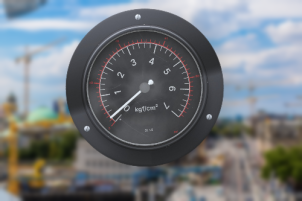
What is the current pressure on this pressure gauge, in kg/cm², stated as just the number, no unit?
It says 0.2
